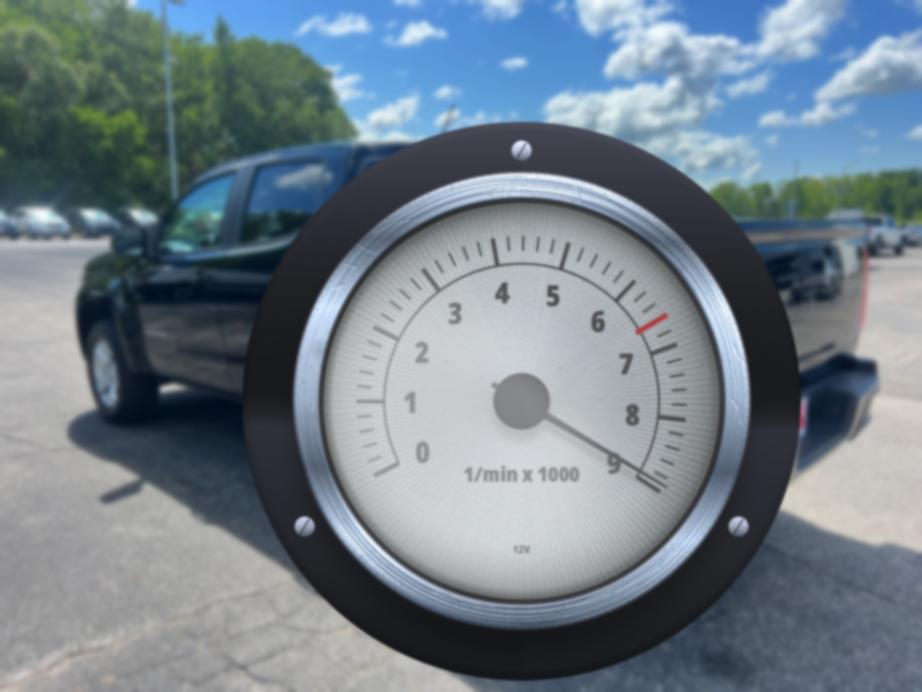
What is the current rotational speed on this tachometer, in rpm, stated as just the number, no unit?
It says 8900
